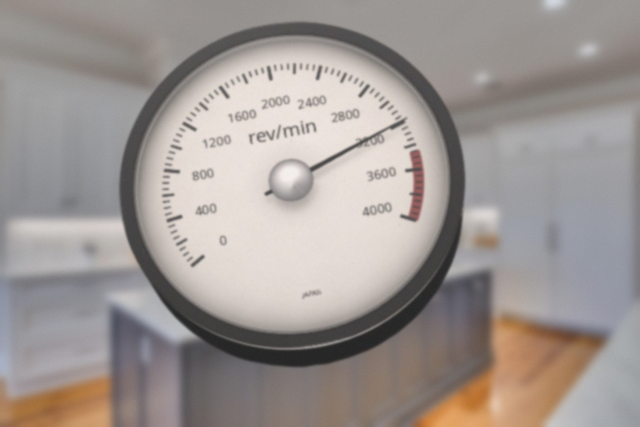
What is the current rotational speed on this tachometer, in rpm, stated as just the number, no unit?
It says 3200
